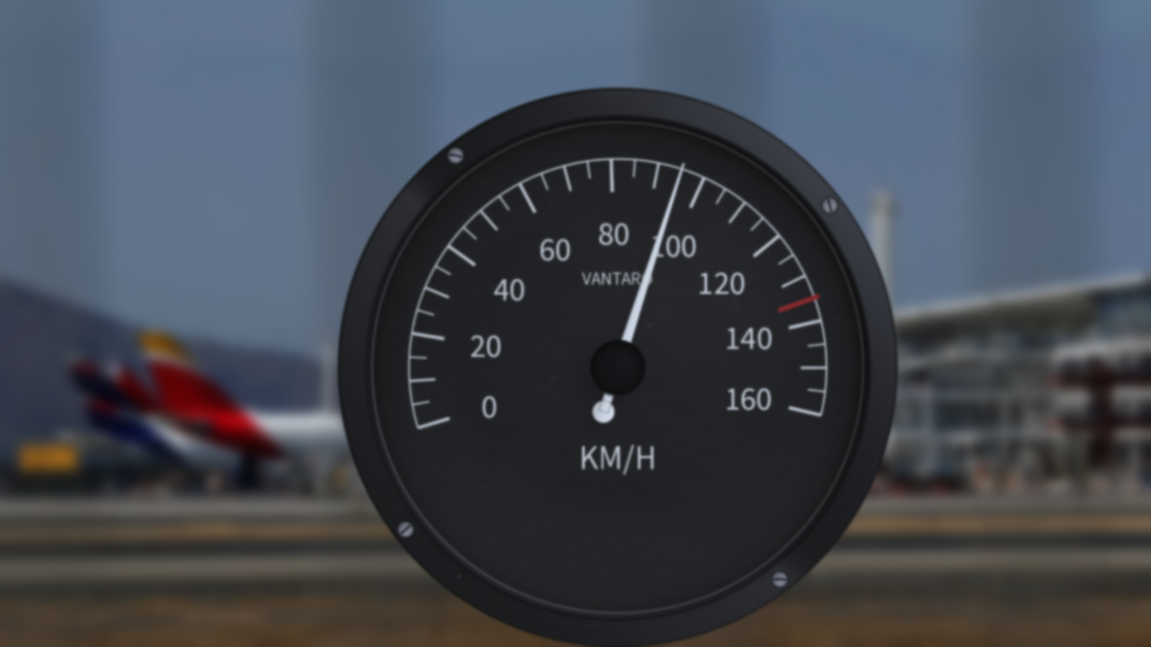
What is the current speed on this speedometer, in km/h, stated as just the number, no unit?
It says 95
